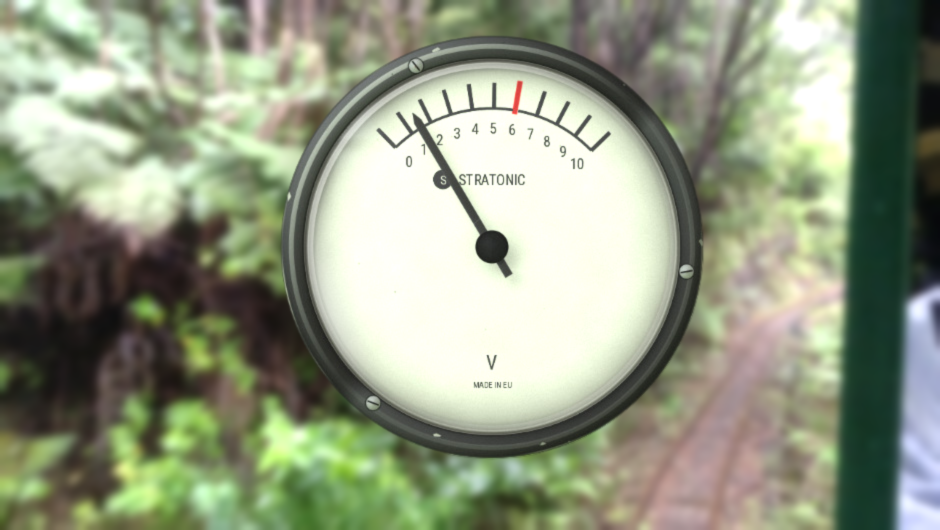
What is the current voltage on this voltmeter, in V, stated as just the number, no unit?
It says 1.5
